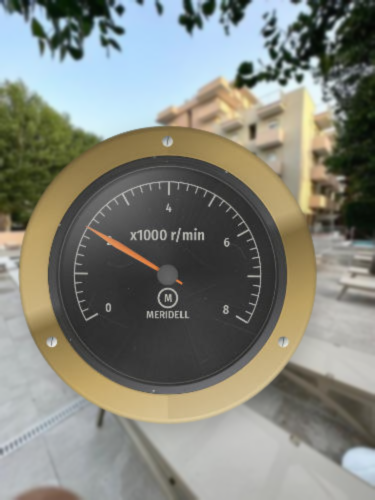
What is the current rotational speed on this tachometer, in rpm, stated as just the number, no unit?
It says 2000
